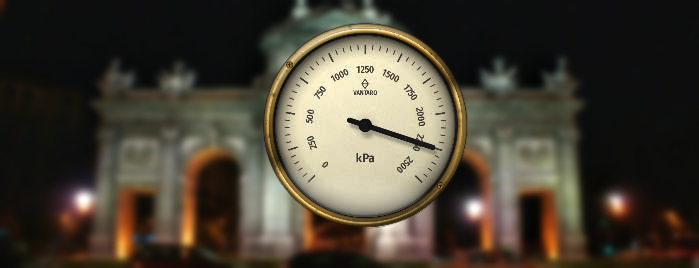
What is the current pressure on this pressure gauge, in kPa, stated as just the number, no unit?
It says 2250
